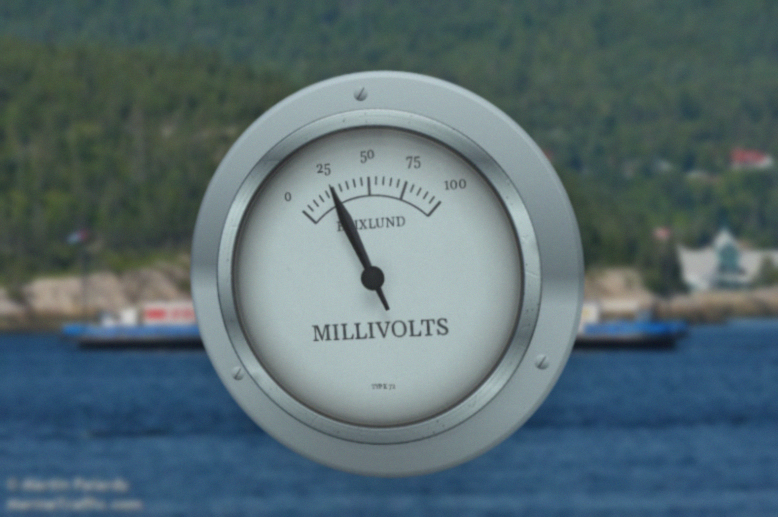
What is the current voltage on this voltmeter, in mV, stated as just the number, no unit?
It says 25
